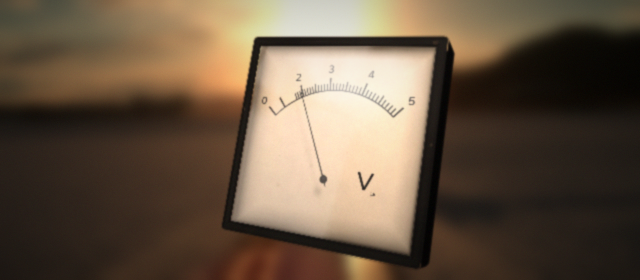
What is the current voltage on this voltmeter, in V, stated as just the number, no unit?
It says 2
